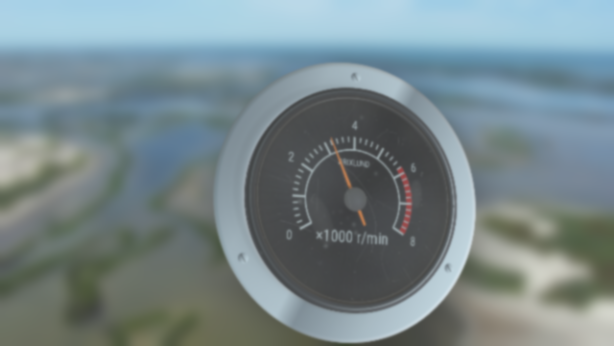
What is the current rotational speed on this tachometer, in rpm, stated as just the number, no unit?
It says 3200
